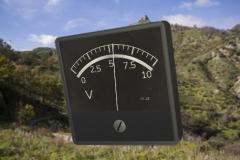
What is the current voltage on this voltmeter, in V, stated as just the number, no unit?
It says 5.5
